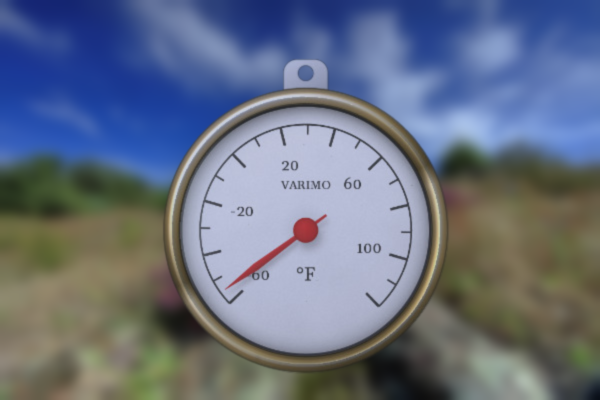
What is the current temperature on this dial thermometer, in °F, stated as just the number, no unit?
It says -55
